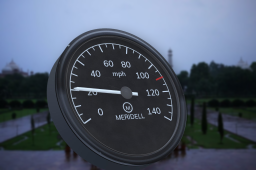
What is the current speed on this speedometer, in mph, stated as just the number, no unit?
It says 20
